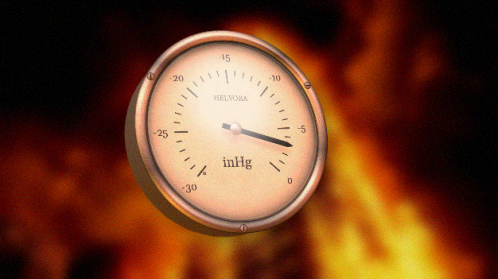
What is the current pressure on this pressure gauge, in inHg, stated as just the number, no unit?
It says -3
